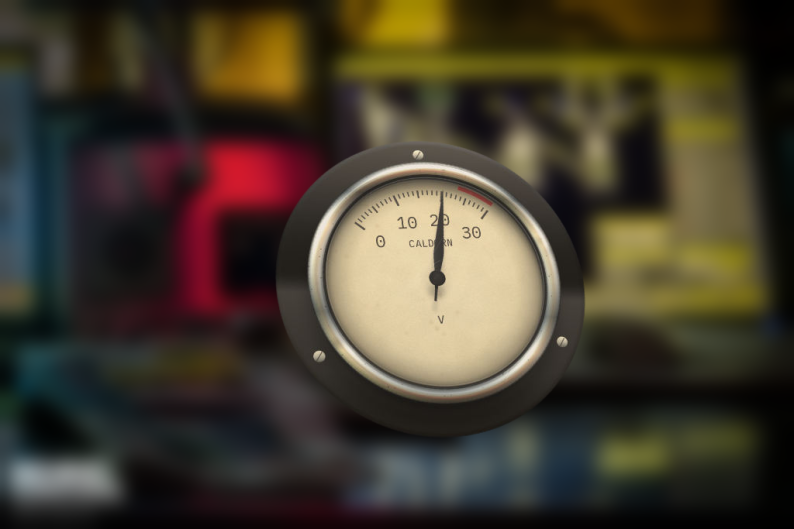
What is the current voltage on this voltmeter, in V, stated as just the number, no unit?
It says 20
